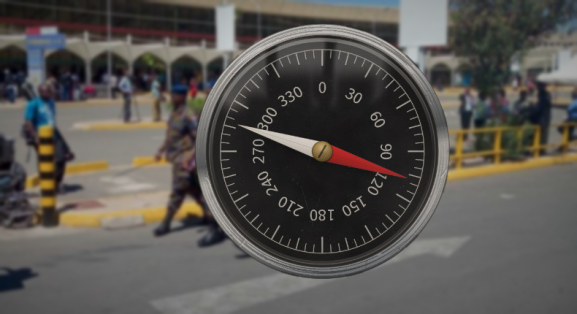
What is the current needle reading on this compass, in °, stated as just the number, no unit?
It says 107.5
